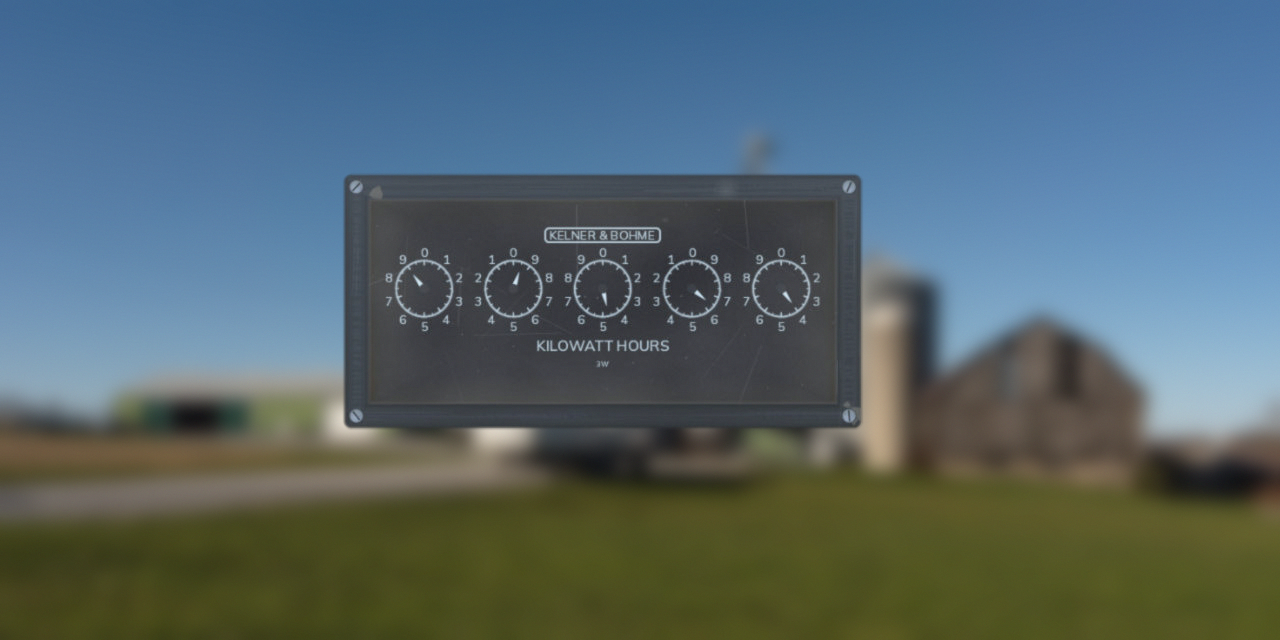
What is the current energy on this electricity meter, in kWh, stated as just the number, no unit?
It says 89464
